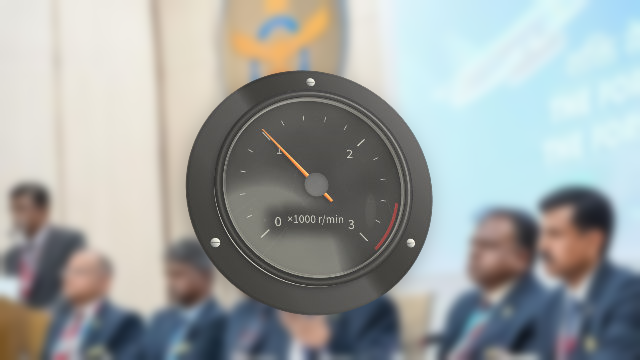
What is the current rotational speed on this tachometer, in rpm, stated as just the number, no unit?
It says 1000
